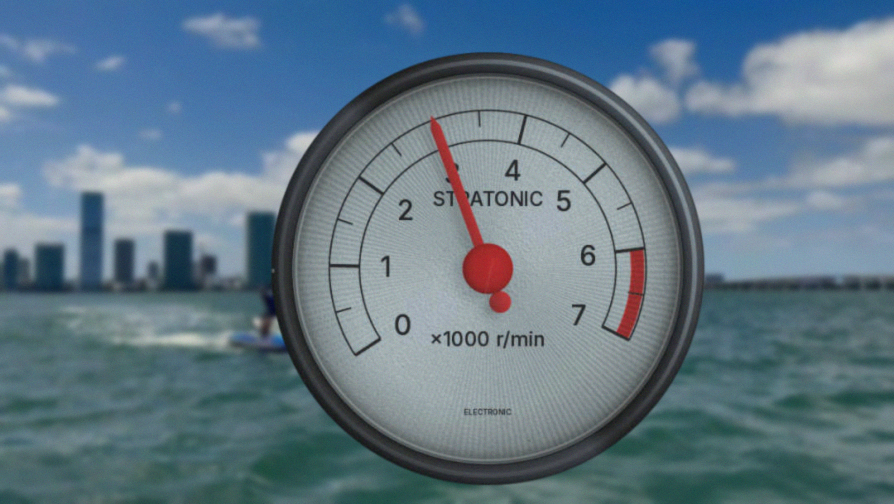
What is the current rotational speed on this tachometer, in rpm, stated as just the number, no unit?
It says 3000
